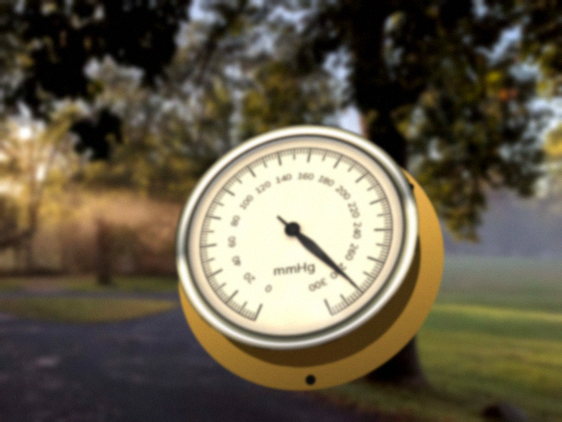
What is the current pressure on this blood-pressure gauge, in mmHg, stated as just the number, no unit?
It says 280
